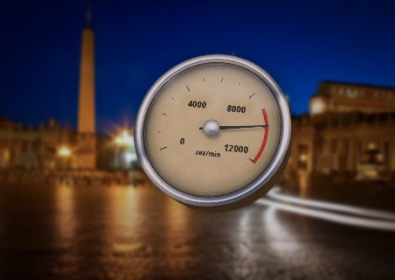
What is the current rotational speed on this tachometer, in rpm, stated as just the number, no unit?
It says 10000
